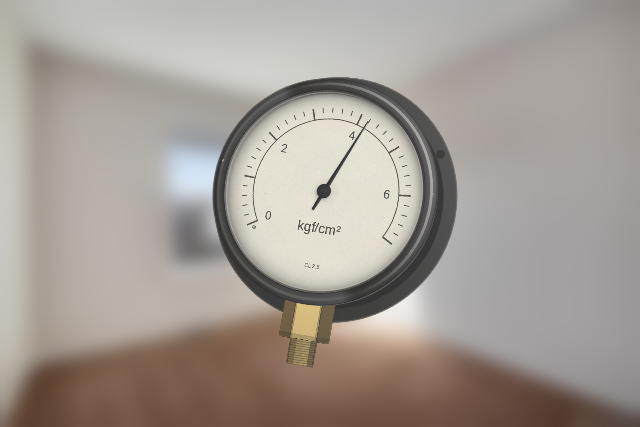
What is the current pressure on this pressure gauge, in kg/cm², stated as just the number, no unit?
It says 4.2
